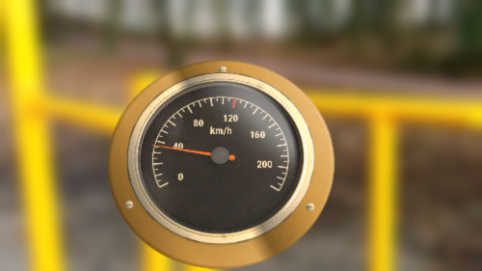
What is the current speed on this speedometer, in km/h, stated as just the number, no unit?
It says 35
